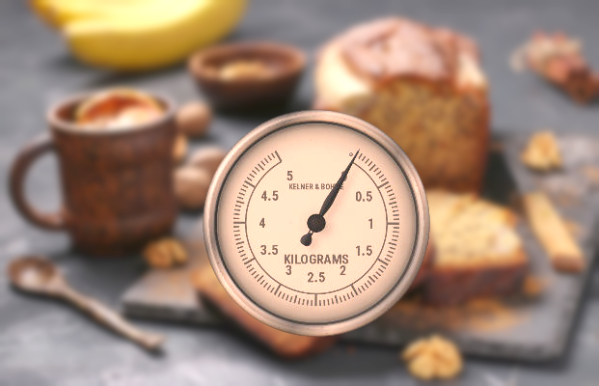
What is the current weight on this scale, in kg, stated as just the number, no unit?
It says 0
